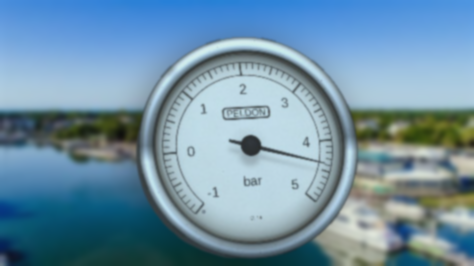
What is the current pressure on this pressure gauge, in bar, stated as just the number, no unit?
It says 4.4
